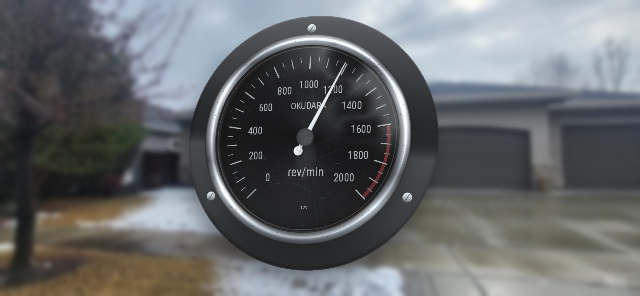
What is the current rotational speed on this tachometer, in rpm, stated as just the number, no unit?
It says 1200
